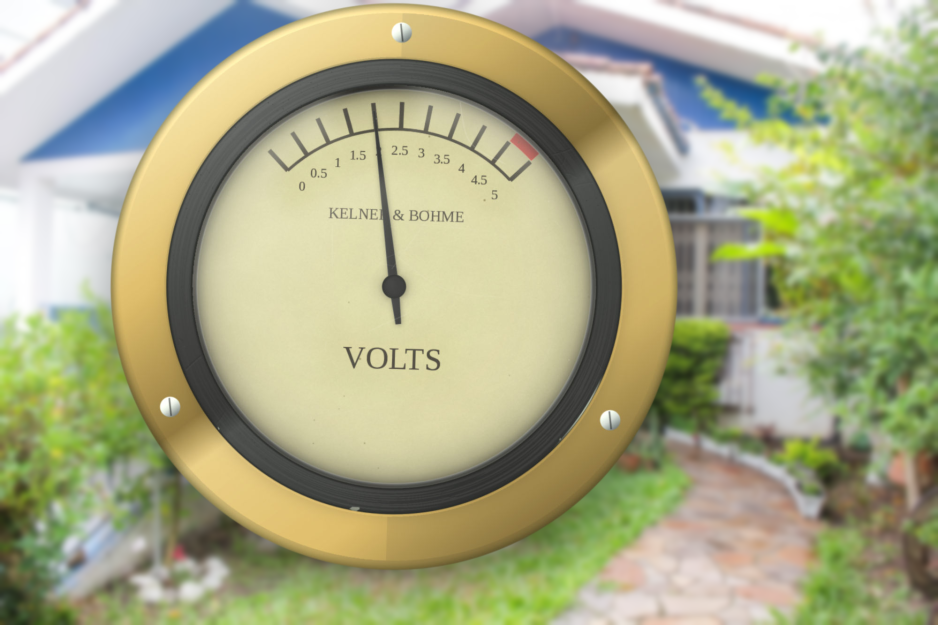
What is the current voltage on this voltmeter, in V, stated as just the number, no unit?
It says 2
